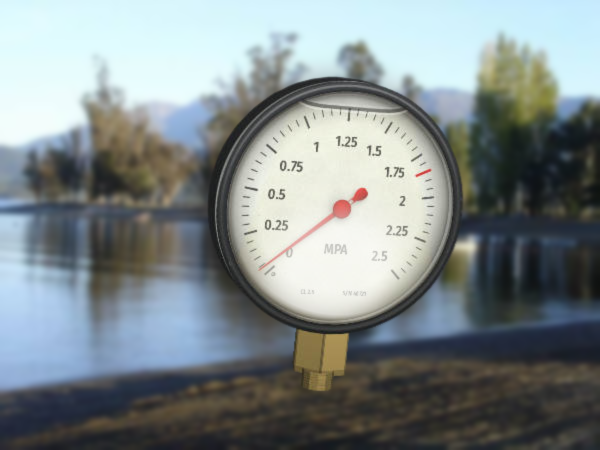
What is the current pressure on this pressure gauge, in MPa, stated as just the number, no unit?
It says 0.05
